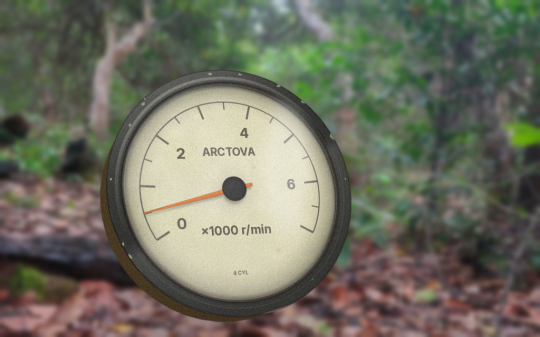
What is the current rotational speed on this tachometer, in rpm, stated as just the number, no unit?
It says 500
